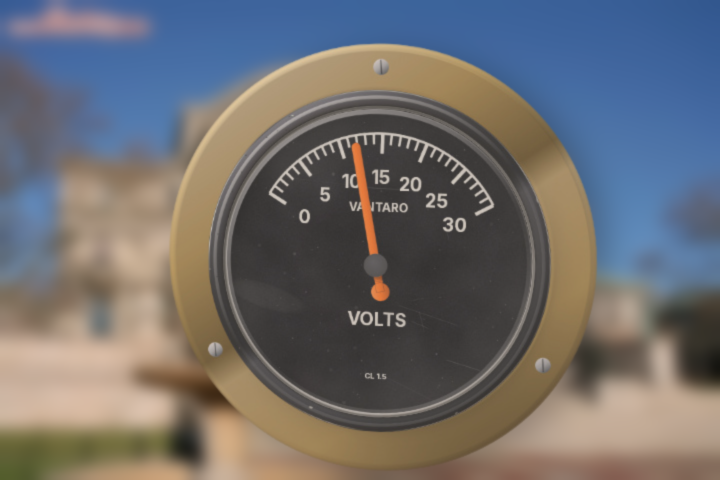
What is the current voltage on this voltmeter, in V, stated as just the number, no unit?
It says 12
